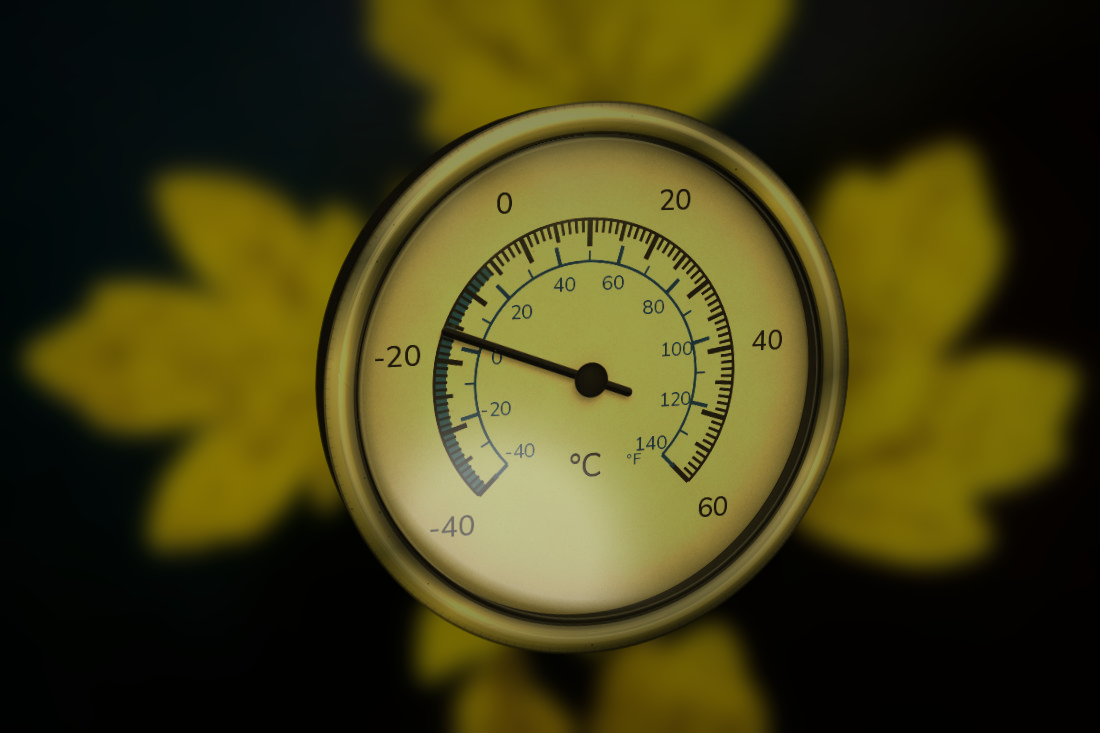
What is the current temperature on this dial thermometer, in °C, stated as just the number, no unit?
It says -16
